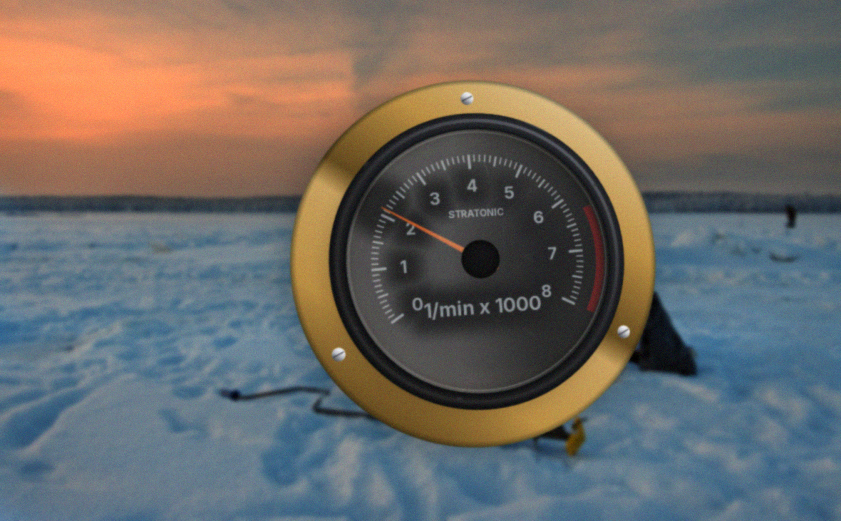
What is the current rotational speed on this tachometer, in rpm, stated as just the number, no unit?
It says 2100
